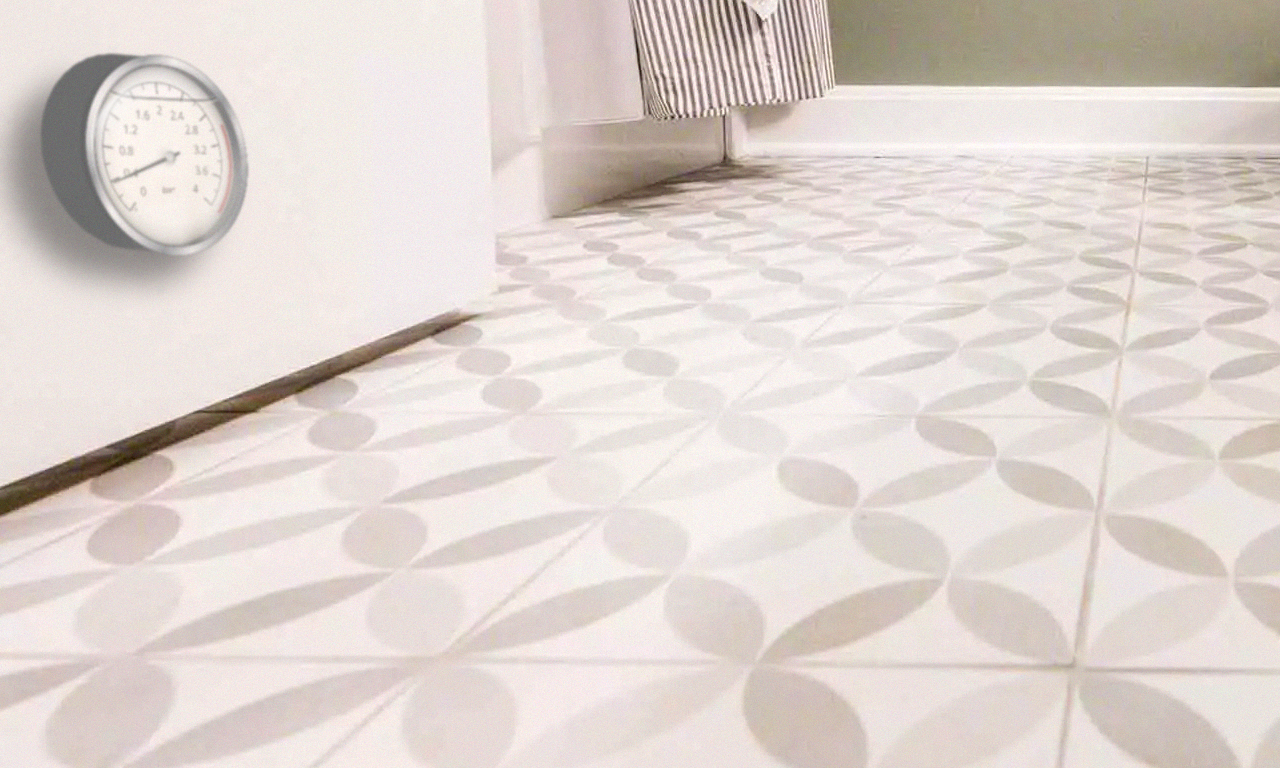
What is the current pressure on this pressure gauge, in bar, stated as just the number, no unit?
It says 0.4
